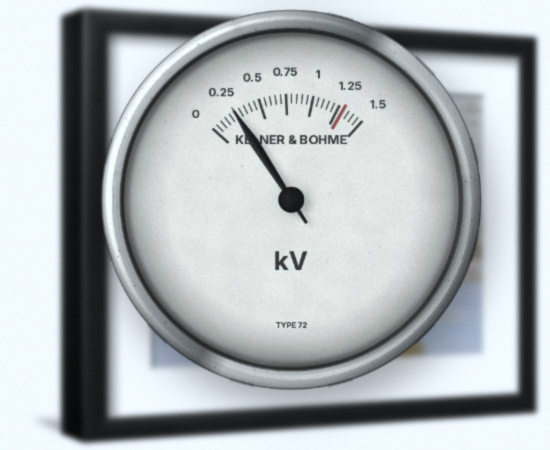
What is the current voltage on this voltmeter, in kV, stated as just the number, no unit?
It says 0.25
